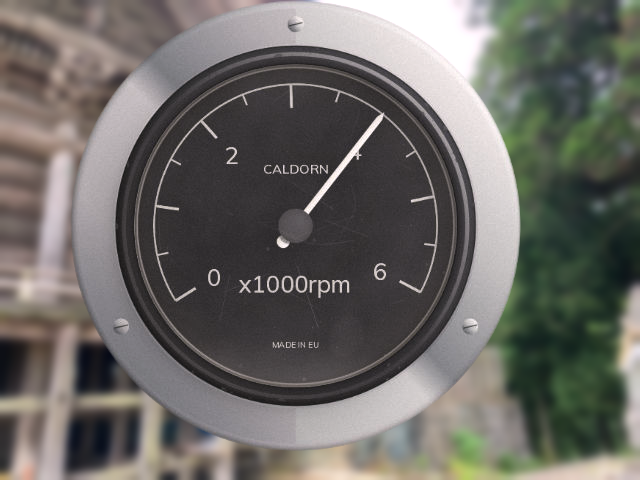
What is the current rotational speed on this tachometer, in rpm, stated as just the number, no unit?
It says 4000
